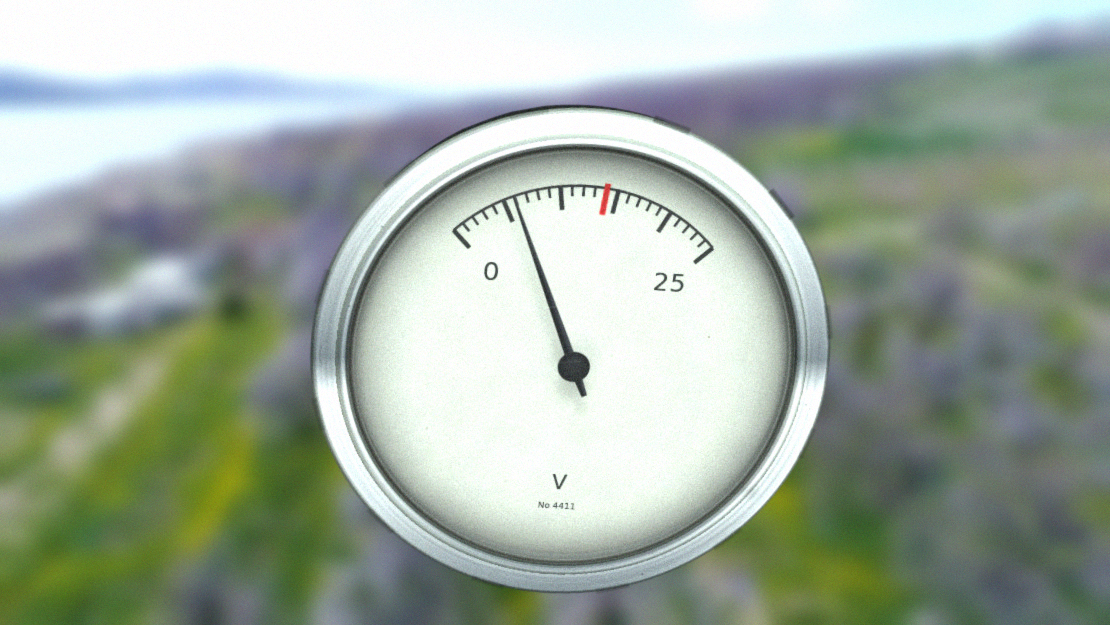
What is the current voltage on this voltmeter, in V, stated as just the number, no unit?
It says 6
